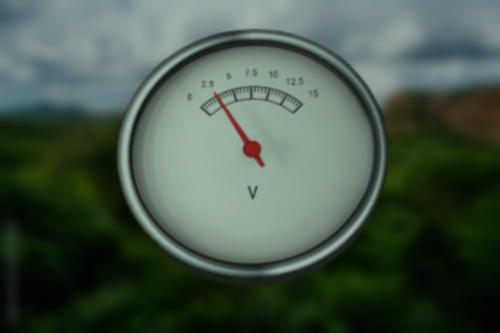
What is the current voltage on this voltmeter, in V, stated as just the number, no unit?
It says 2.5
